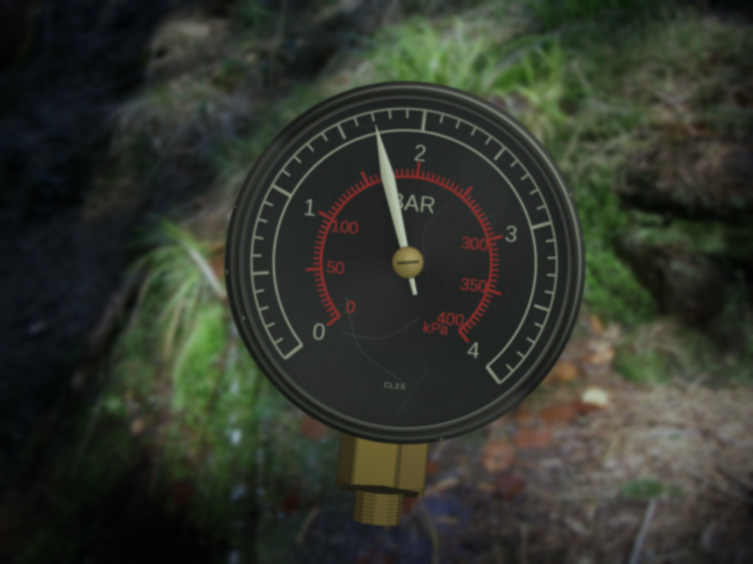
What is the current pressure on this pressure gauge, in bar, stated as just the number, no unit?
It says 1.7
